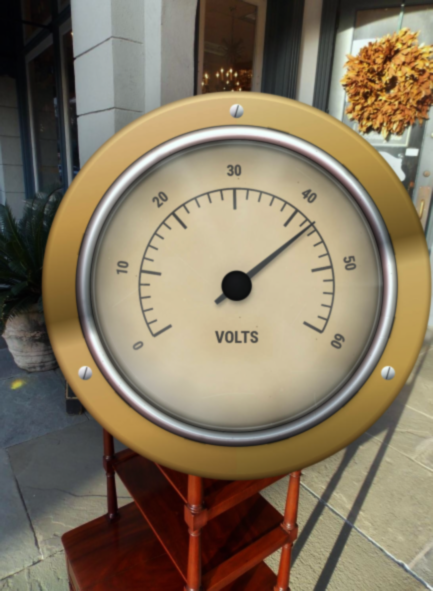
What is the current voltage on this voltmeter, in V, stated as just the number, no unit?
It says 43
